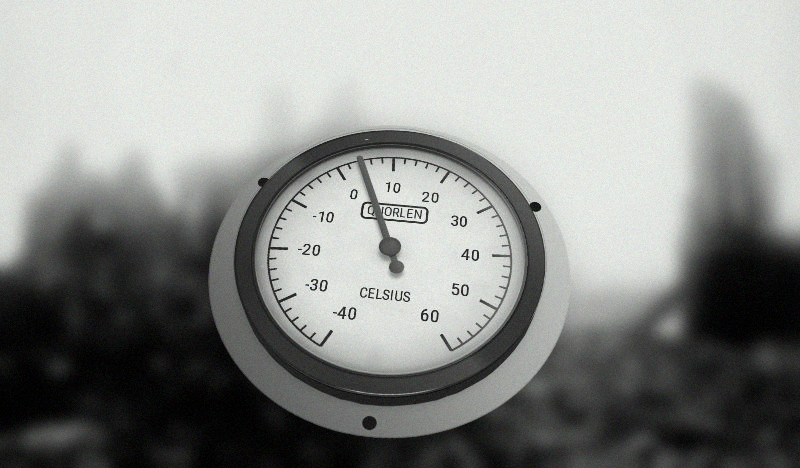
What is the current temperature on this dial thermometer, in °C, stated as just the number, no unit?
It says 4
